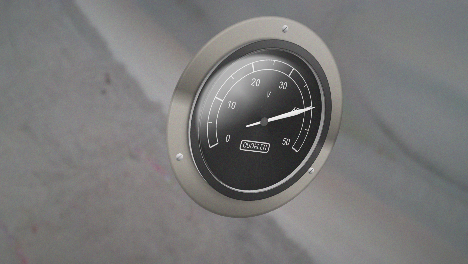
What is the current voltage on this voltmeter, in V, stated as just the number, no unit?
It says 40
